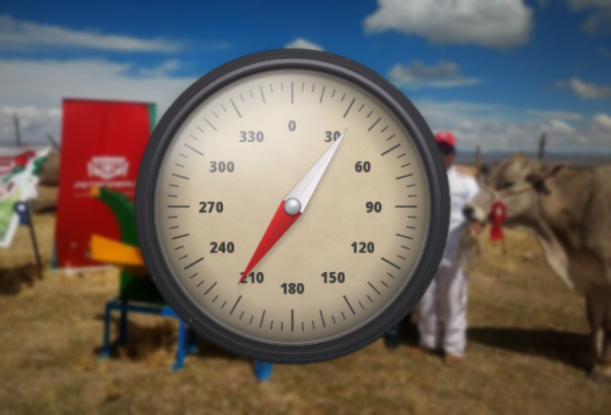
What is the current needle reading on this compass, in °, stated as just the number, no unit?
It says 215
